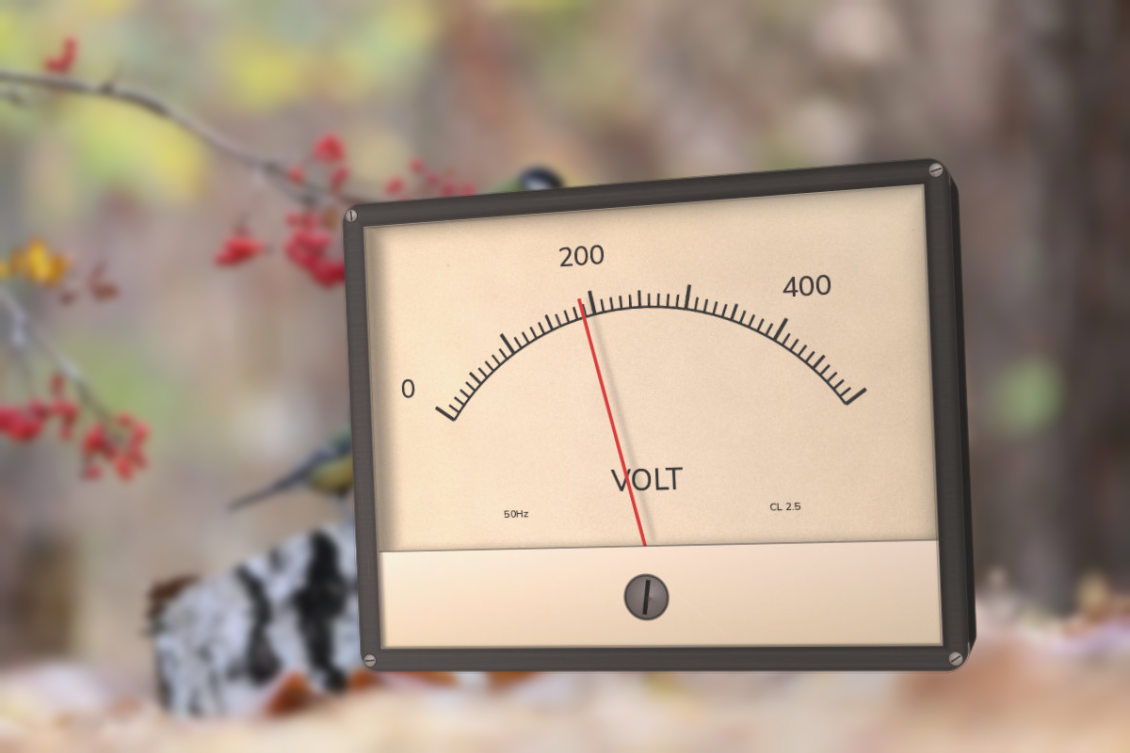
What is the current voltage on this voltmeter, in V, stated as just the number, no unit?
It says 190
